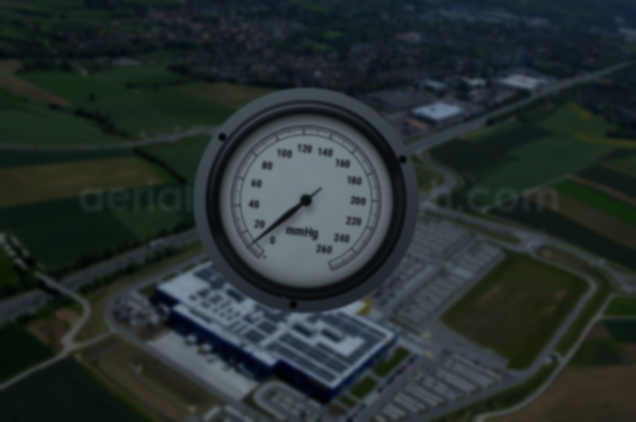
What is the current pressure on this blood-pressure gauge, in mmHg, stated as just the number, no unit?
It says 10
